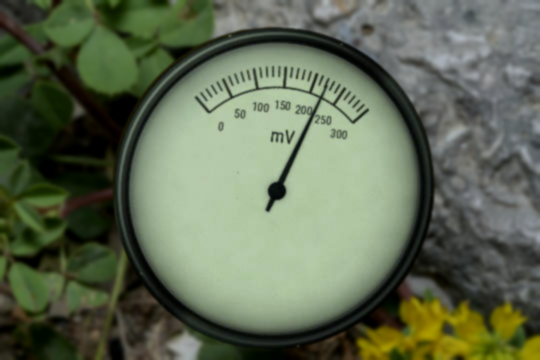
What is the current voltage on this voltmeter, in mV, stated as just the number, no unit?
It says 220
